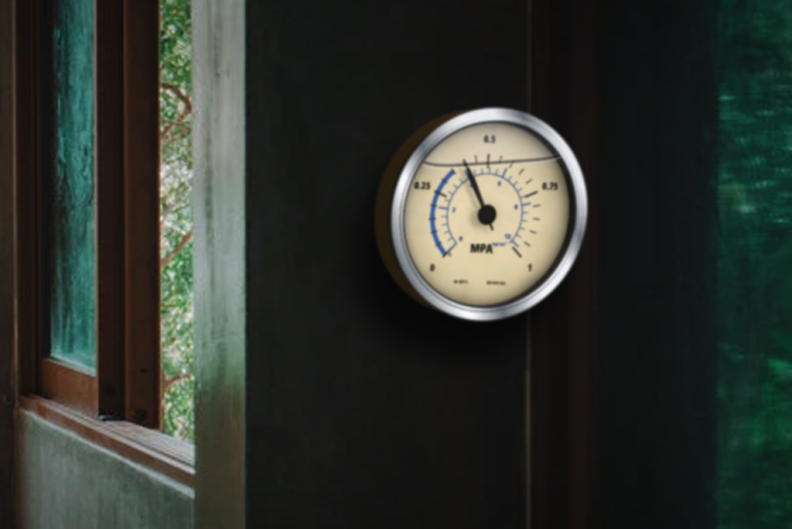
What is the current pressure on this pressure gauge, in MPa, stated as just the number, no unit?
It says 0.4
